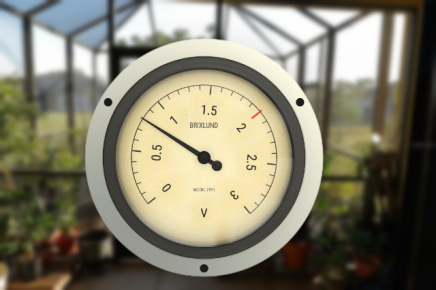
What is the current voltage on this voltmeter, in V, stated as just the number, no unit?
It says 0.8
